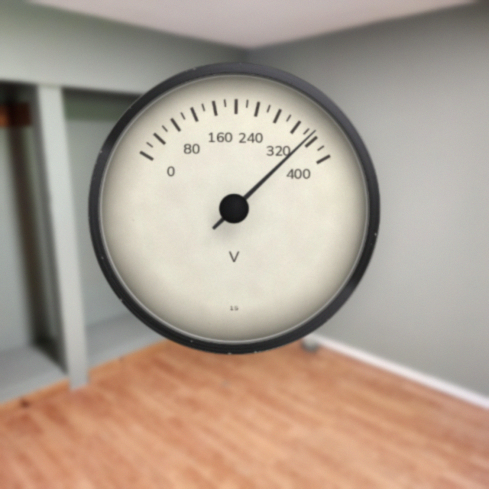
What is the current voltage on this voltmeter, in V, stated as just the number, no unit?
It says 350
